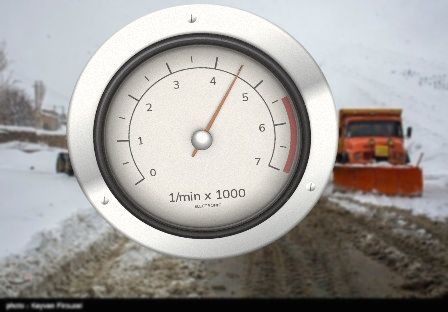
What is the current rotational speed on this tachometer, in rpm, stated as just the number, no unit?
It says 4500
